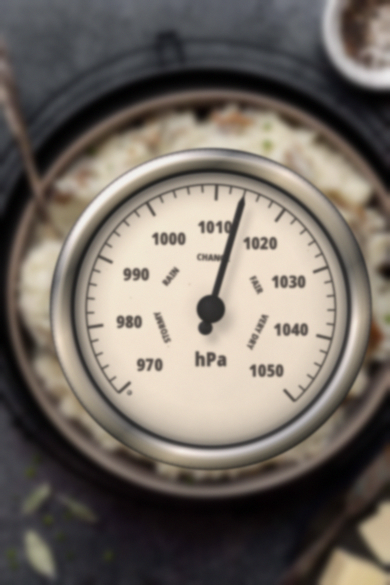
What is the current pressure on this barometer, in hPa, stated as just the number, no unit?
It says 1014
